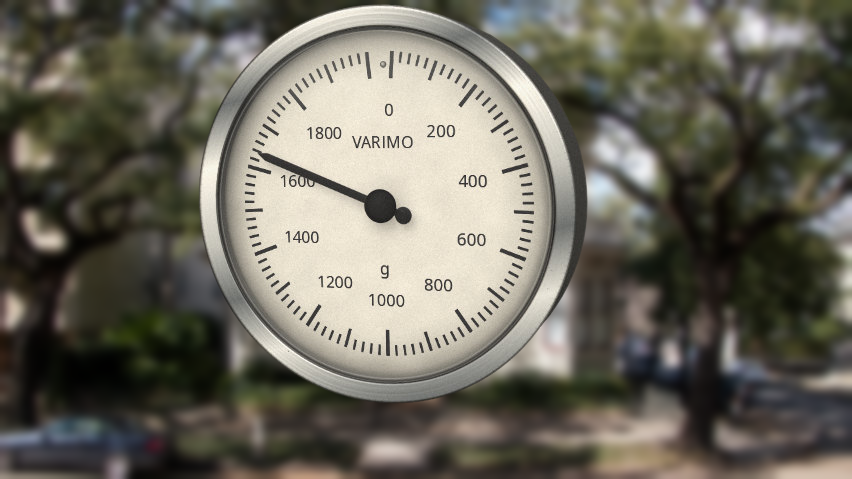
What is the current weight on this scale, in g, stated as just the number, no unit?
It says 1640
